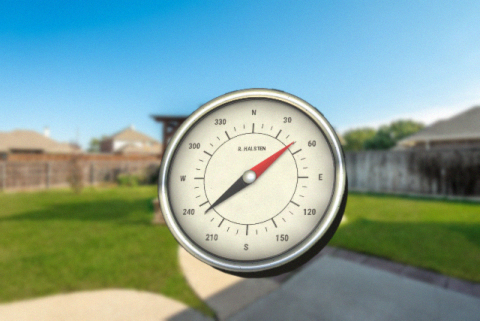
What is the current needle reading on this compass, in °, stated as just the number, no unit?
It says 50
